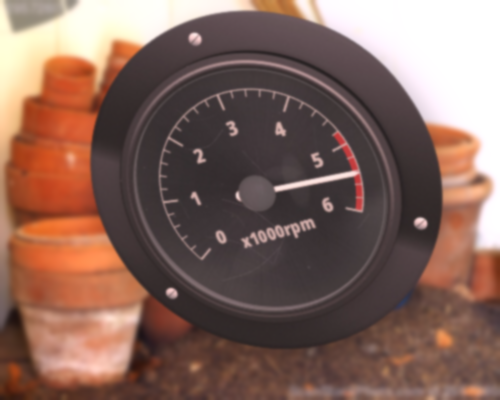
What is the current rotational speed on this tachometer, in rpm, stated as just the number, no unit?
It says 5400
